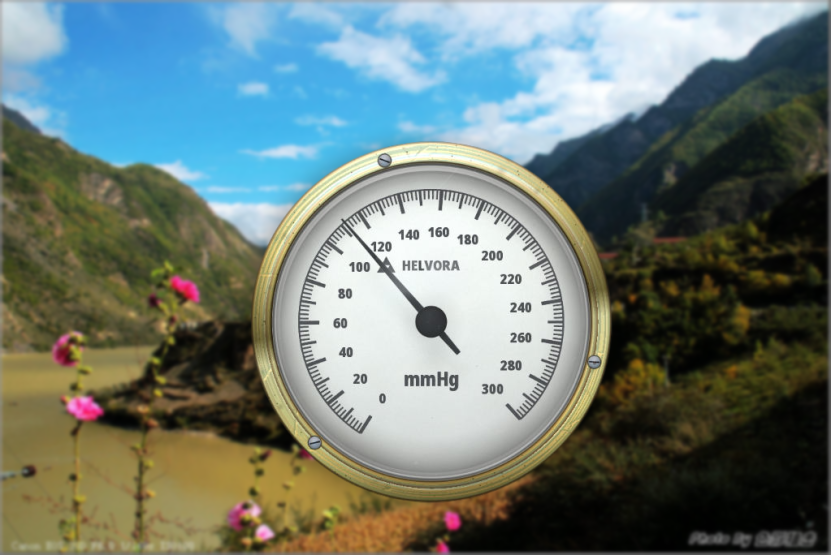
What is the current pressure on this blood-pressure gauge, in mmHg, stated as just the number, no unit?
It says 112
